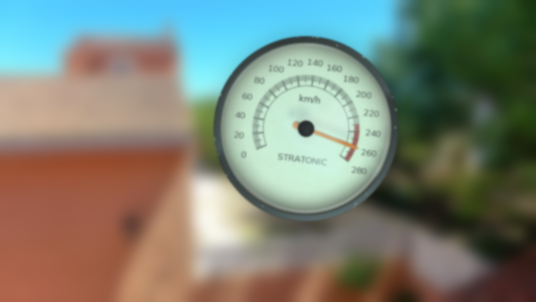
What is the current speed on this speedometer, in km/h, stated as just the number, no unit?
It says 260
